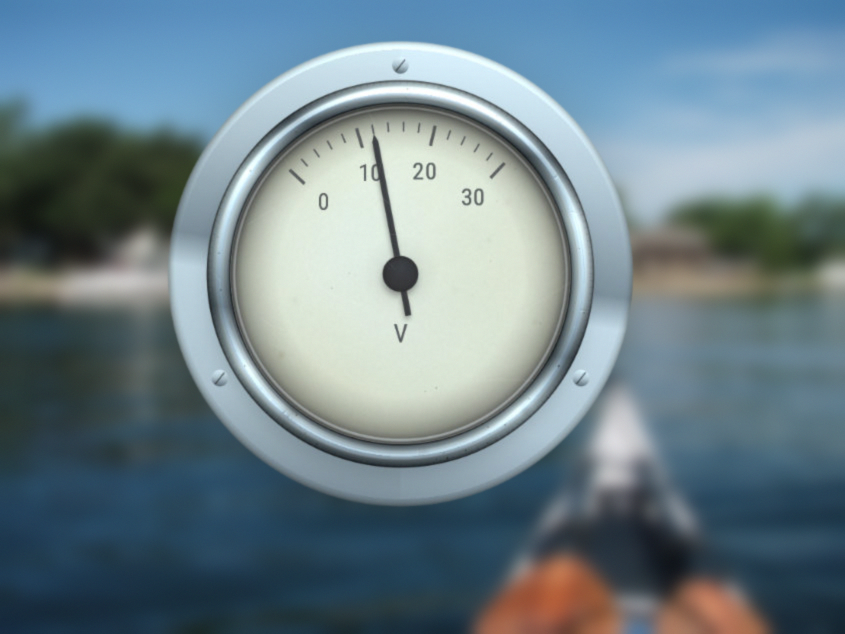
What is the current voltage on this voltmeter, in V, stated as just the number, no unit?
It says 12
